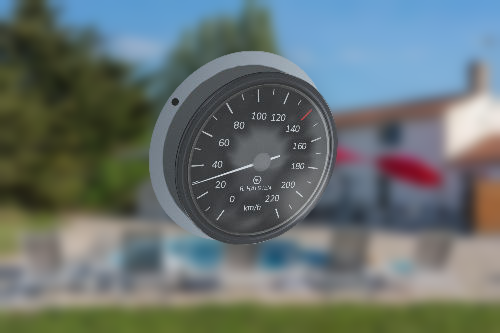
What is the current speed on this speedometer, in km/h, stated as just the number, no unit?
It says 30
